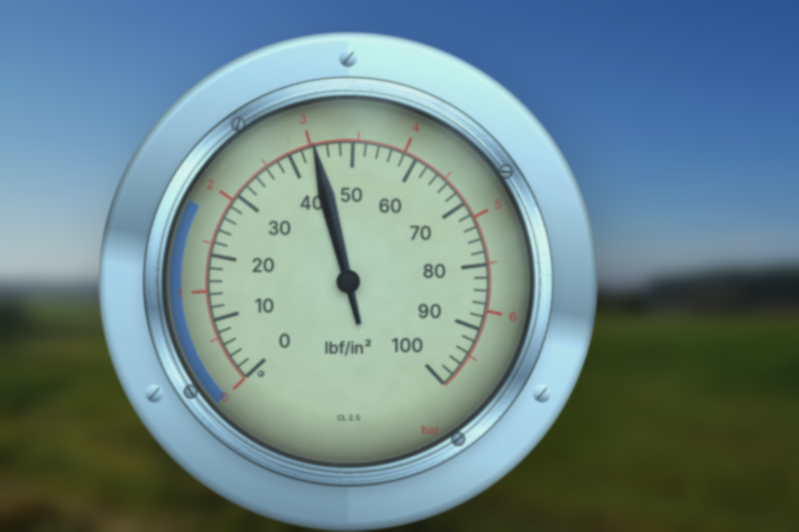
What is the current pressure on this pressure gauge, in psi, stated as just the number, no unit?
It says 44
